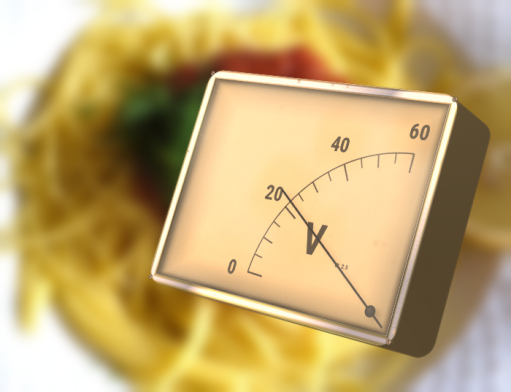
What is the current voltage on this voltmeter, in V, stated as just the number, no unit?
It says 22.5
